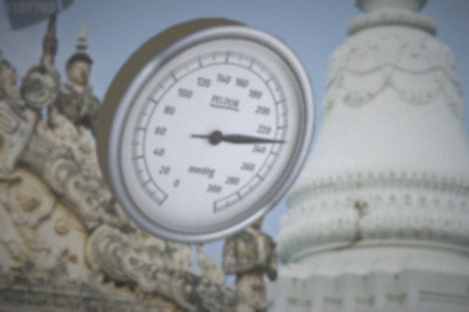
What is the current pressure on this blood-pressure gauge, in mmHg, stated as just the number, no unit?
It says 230
